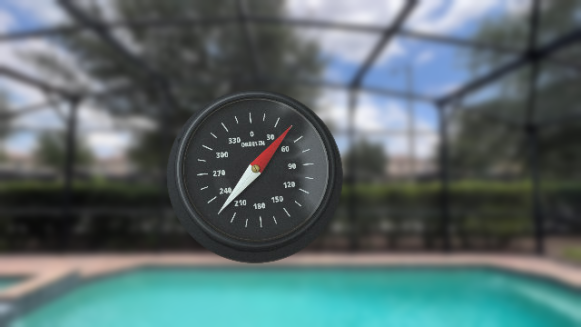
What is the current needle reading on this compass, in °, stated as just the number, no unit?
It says 45
